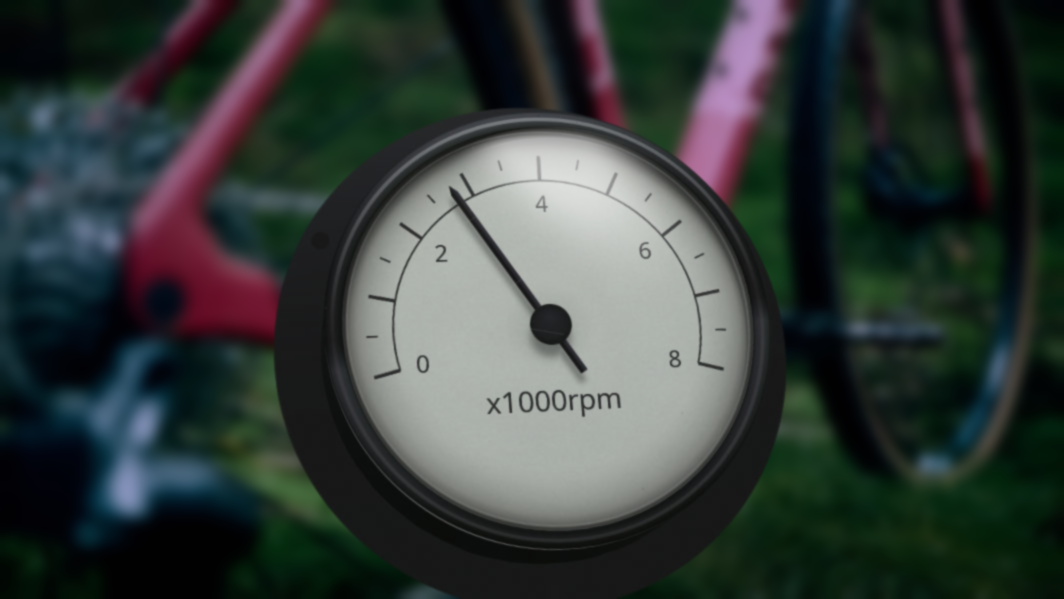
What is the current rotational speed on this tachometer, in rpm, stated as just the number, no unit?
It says 2750
